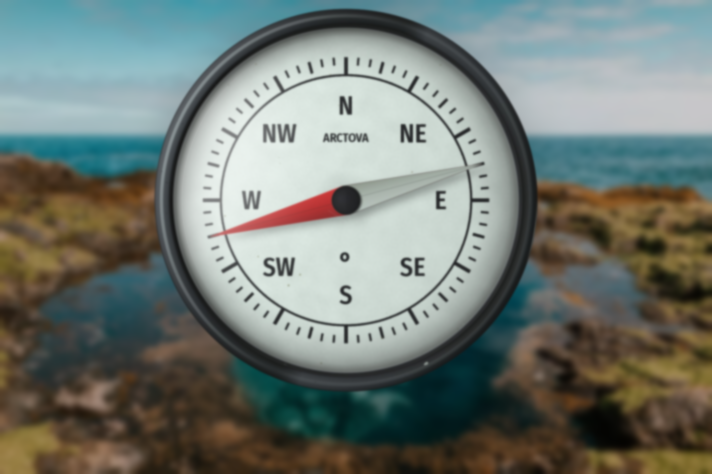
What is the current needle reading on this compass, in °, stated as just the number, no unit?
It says 255
